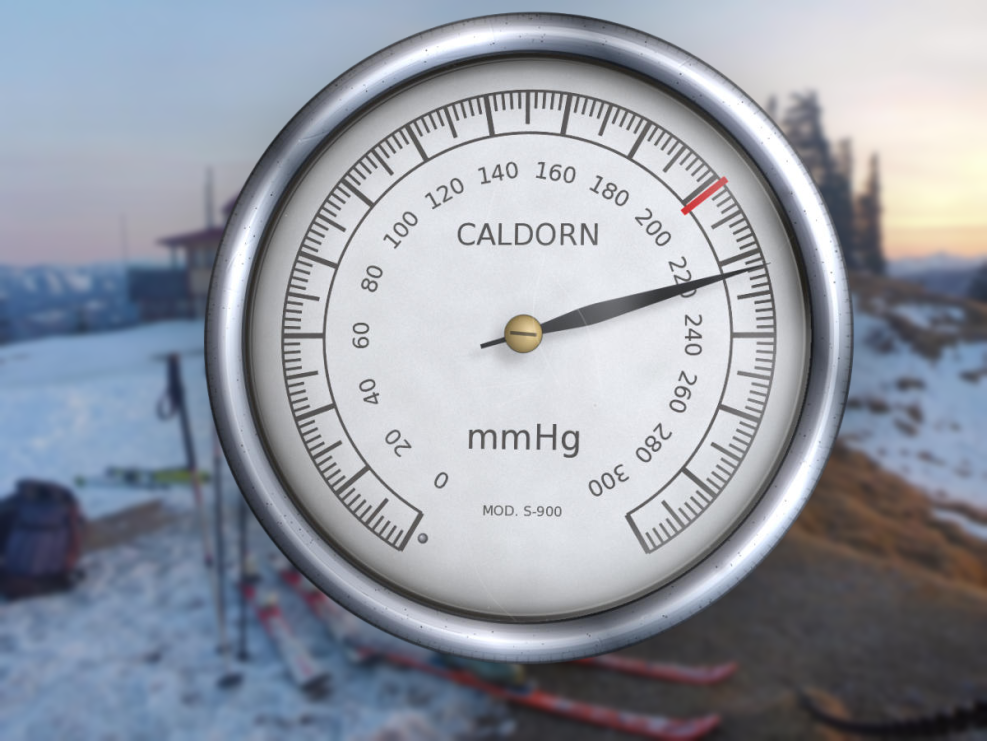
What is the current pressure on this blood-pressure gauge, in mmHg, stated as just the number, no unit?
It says 224
